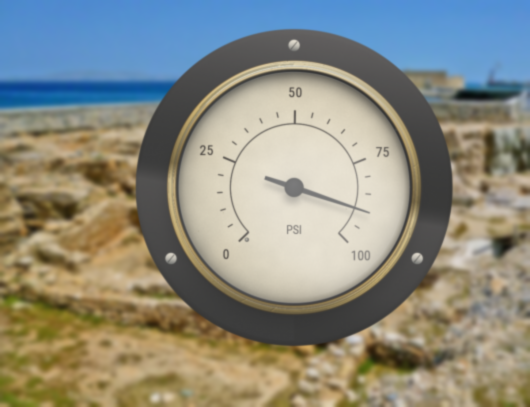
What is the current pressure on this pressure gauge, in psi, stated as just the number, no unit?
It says 90
